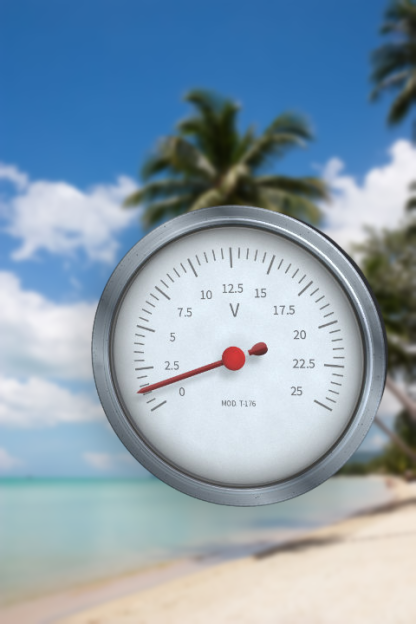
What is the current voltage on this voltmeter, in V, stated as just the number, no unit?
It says 1.25
